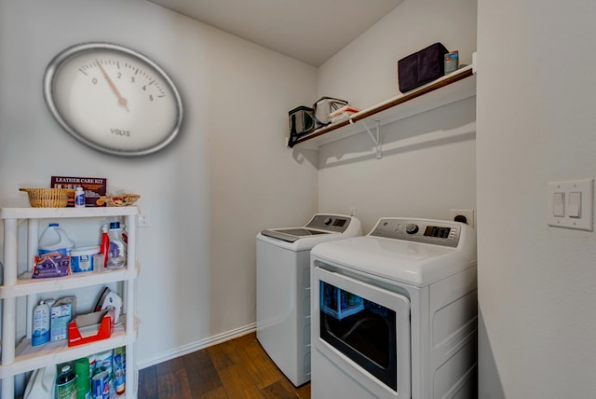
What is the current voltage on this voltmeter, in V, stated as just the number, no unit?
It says 1
